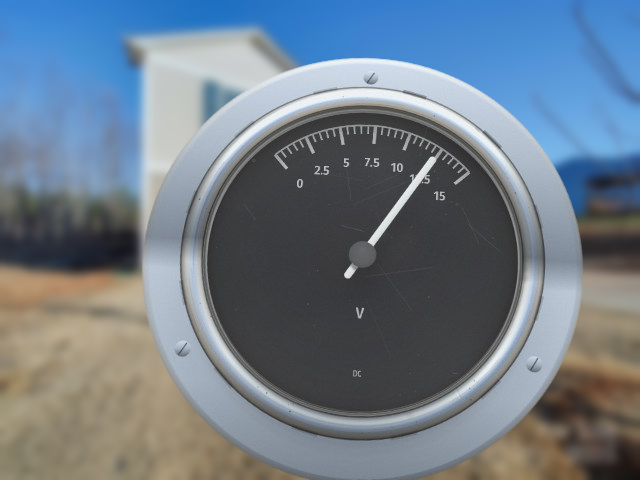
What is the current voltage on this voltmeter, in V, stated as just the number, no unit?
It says 12.5
